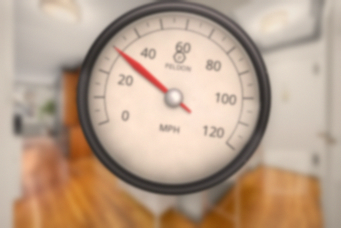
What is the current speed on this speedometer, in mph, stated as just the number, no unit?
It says 30
